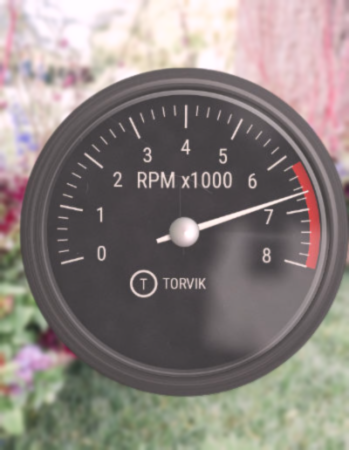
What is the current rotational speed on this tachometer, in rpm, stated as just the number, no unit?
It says 6700
